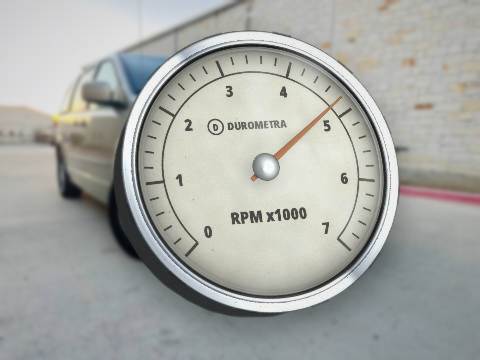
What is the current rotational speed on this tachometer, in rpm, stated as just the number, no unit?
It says 4800
